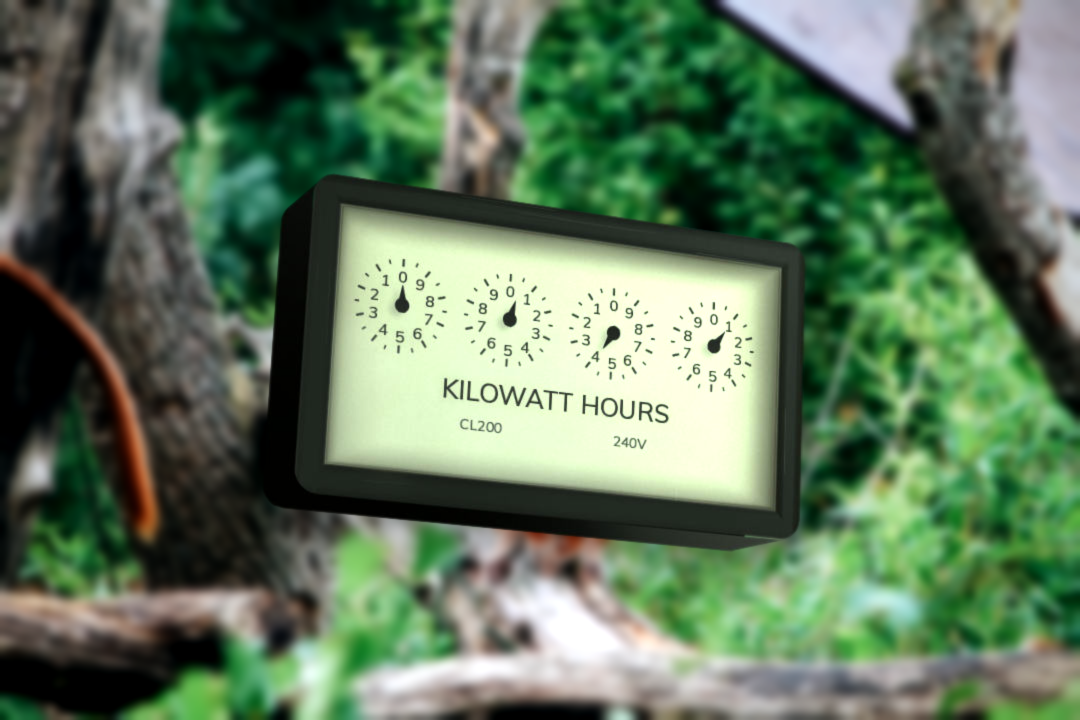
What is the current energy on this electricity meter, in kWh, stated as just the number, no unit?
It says 41
